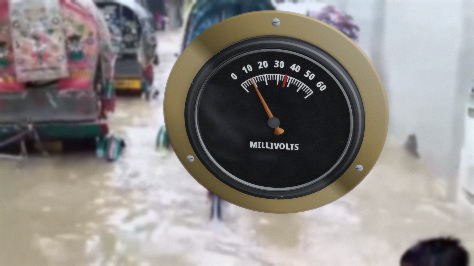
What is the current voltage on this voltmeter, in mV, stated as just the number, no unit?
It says 10
